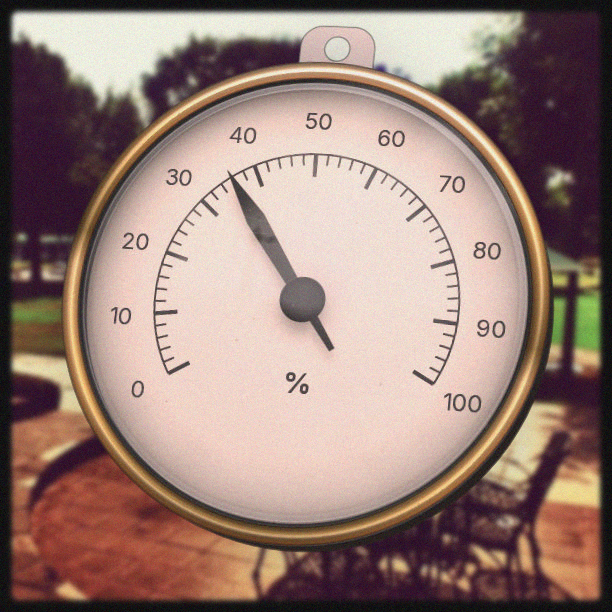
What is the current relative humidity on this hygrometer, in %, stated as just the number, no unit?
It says 36
